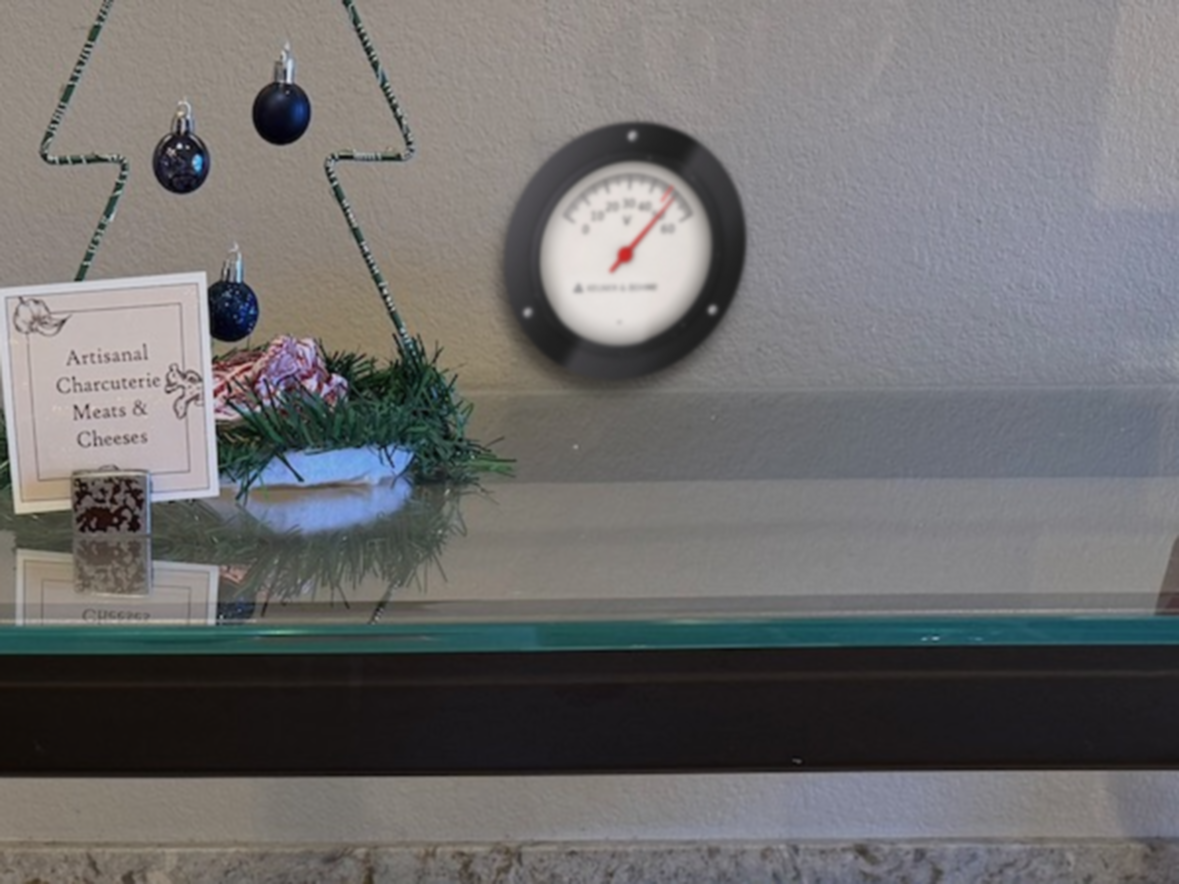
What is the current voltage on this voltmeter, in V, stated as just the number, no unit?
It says 50
